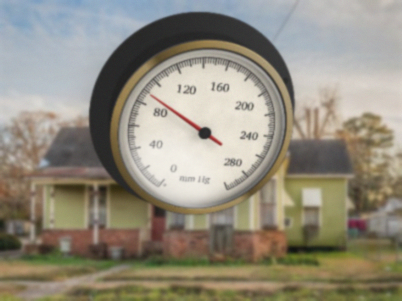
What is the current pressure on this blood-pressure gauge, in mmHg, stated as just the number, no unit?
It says 90
